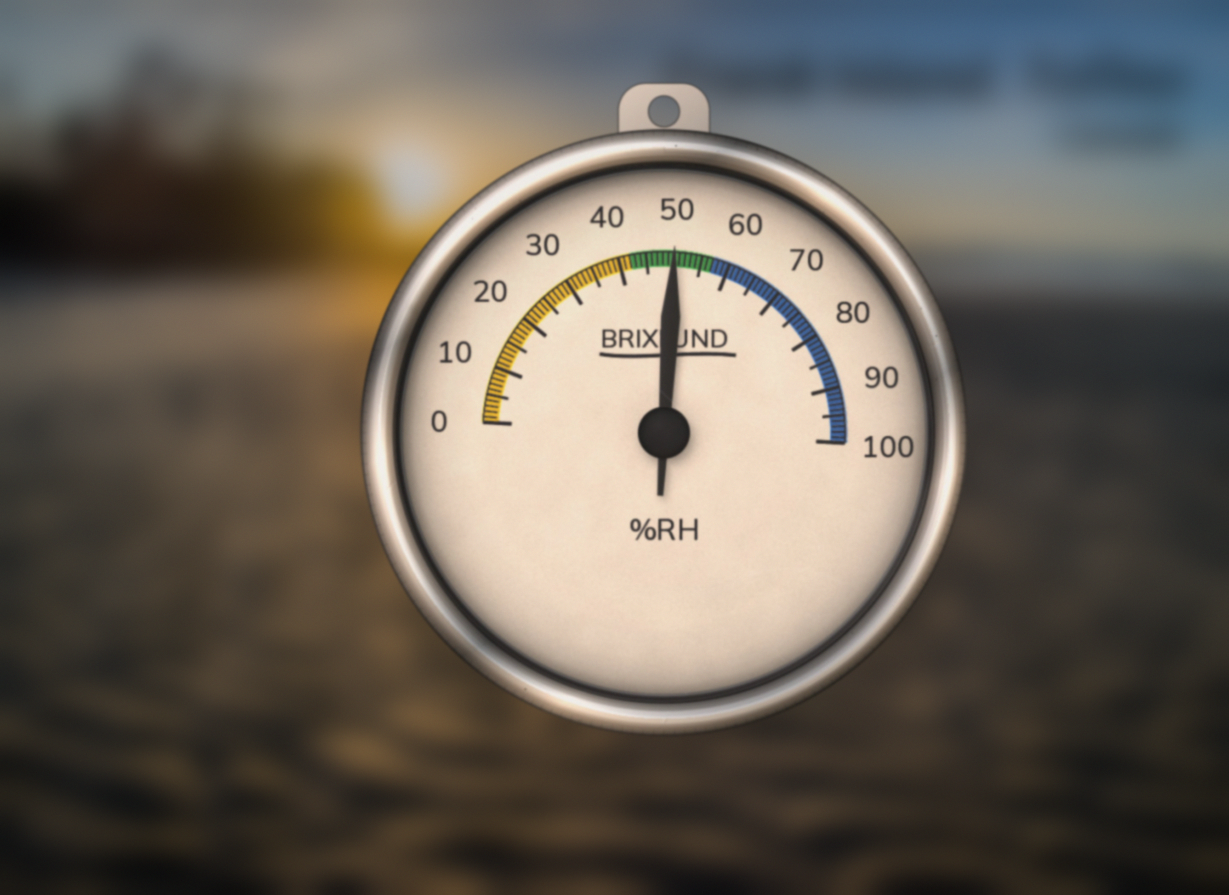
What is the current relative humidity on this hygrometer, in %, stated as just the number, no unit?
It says 50
